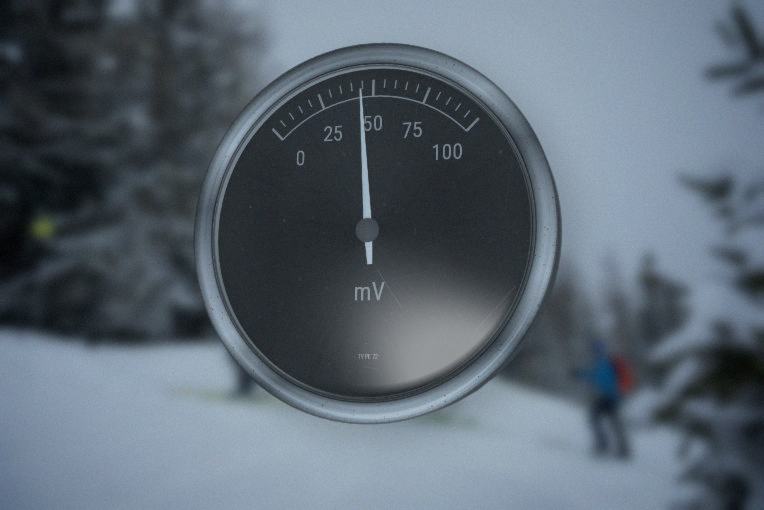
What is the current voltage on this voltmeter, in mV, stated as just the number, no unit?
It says 45
